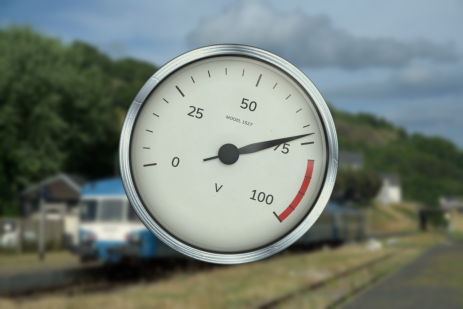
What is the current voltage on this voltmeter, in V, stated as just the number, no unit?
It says 72.5
